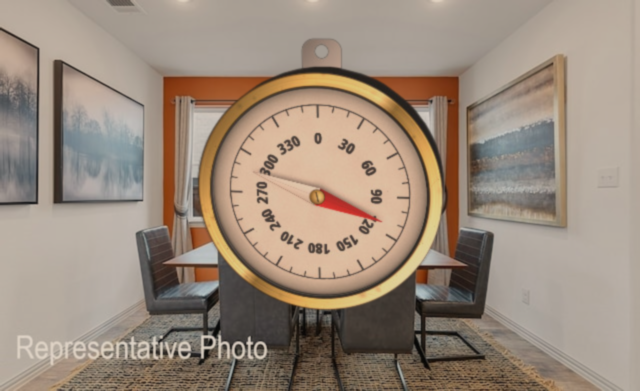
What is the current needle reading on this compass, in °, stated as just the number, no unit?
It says 110
